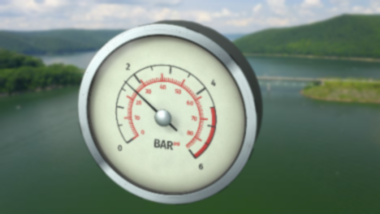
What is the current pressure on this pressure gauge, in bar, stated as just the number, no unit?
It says 1.75
